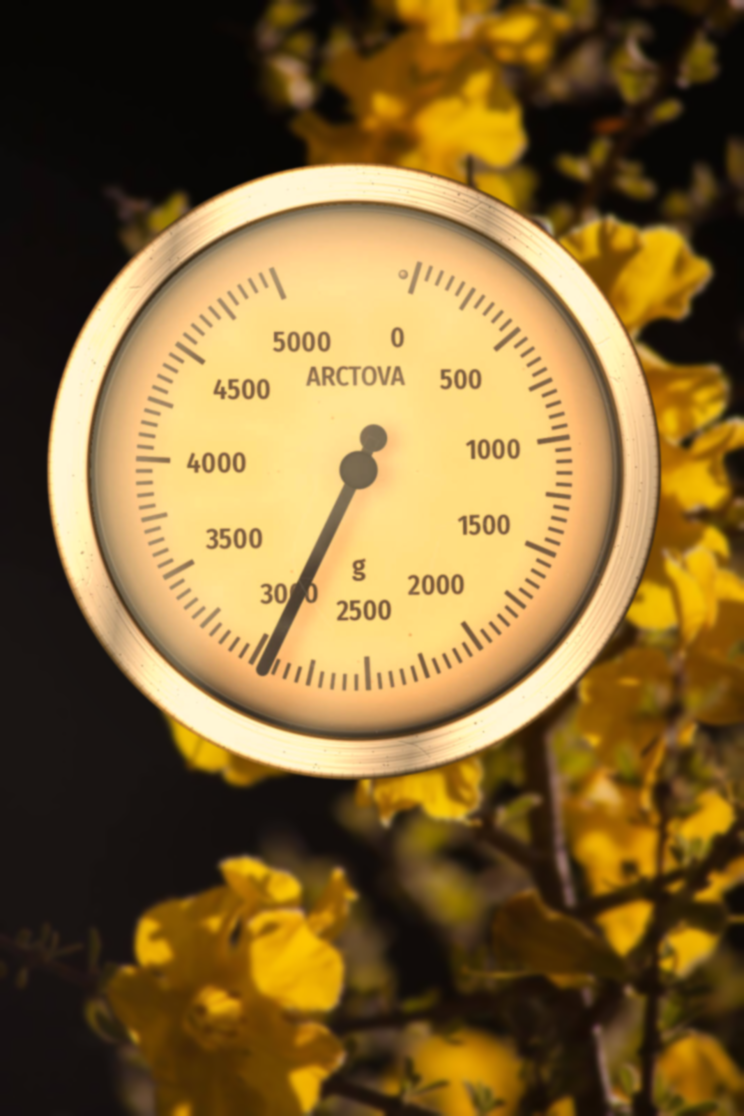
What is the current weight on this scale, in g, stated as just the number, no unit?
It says 2950
